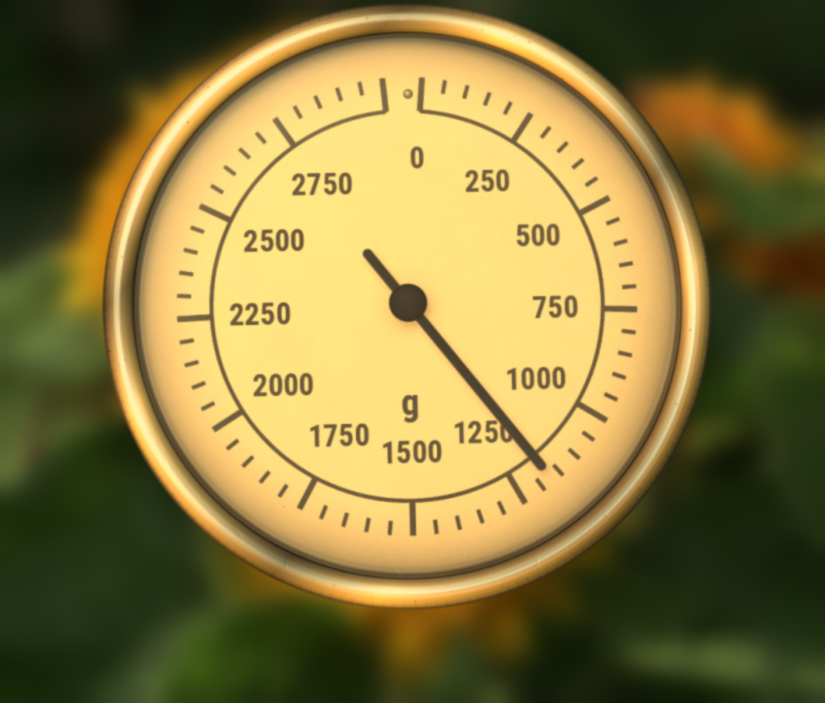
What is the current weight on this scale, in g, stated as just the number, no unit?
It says 1175
